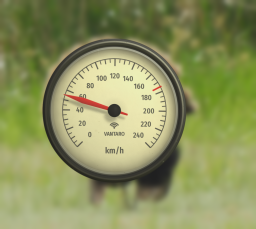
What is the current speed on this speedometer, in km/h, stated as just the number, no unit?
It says 55
